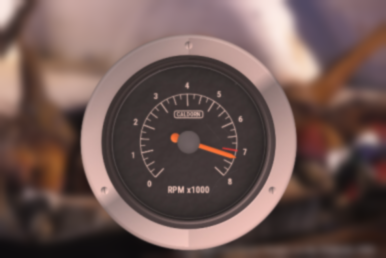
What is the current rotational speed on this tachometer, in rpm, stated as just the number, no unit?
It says 7250
